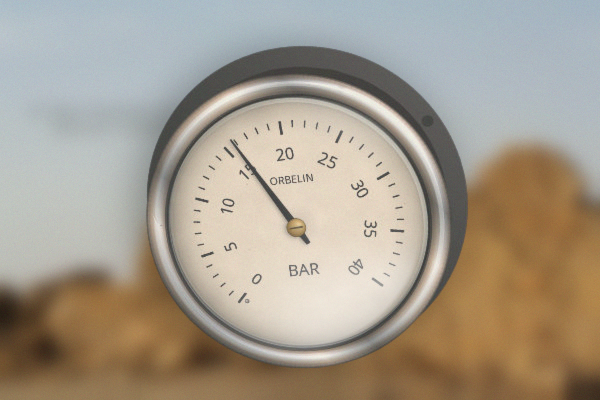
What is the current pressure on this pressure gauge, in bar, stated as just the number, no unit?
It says 16
